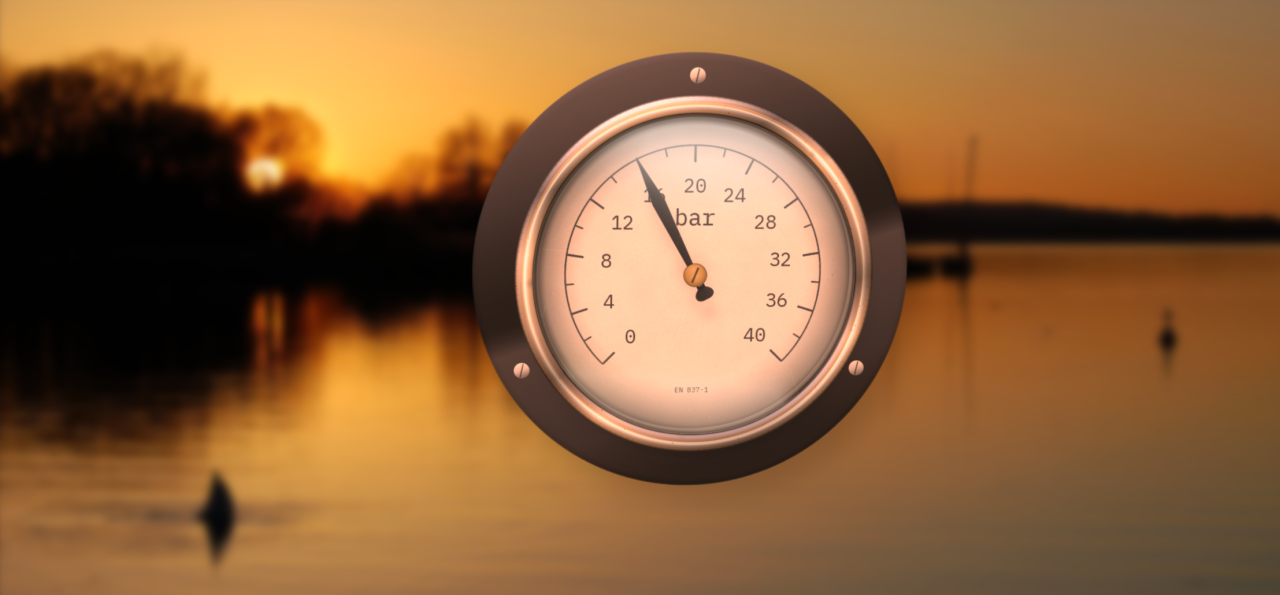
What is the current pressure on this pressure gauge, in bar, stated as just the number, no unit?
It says 16
